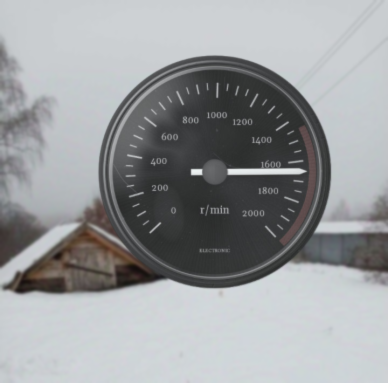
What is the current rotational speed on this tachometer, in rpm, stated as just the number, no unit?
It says 1650
